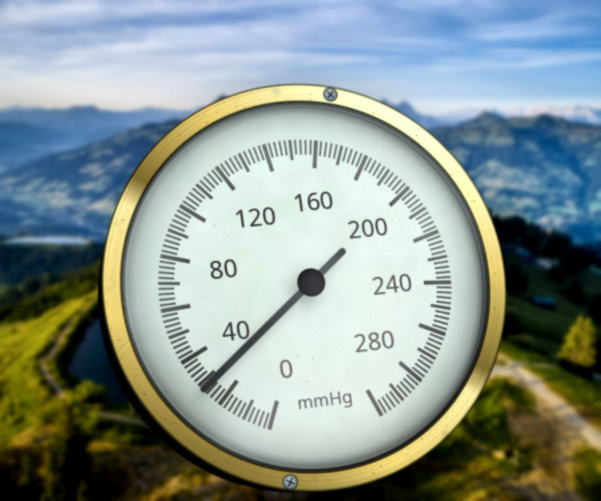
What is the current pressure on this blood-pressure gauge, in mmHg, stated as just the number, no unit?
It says 28
